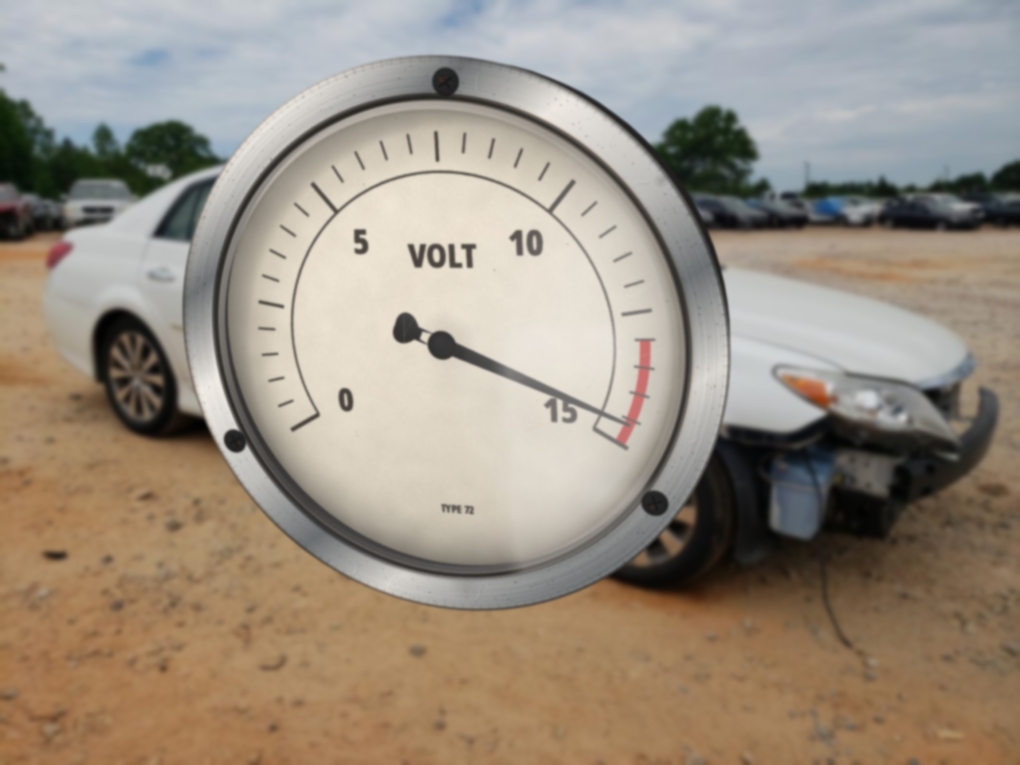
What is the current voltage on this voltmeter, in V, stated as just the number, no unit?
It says 14.5
